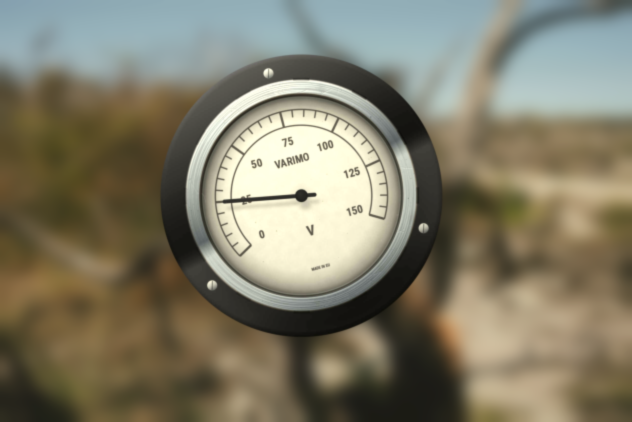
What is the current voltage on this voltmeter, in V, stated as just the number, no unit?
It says 25
